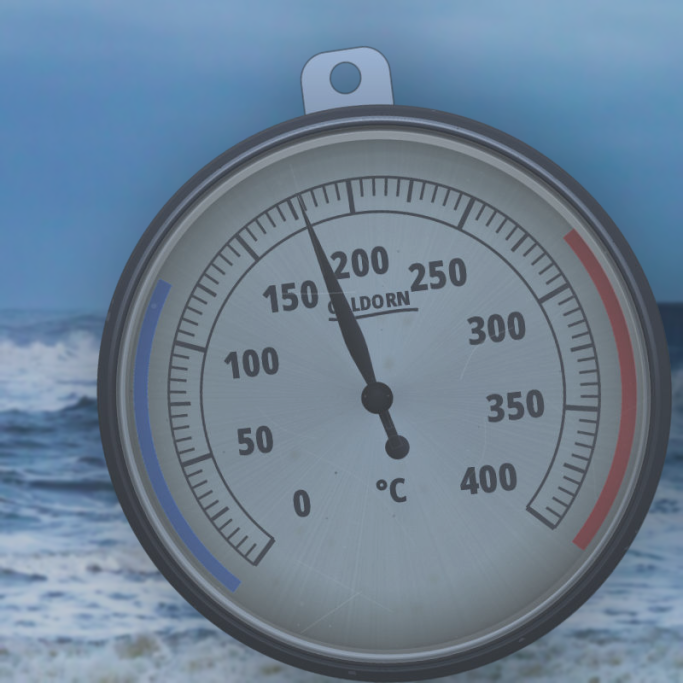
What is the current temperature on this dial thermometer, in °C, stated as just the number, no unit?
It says 180
